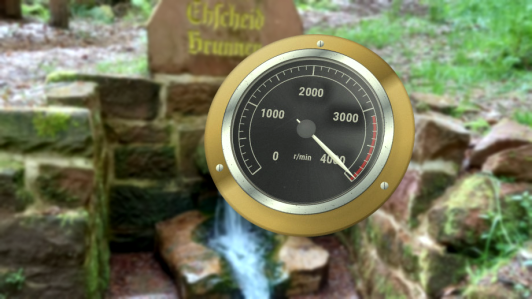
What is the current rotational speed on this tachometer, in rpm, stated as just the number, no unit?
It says 3950
